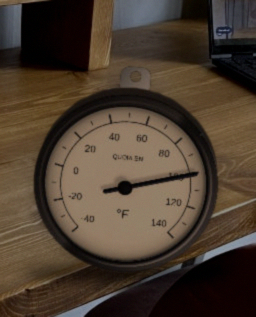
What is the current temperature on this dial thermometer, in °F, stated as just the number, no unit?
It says 100
